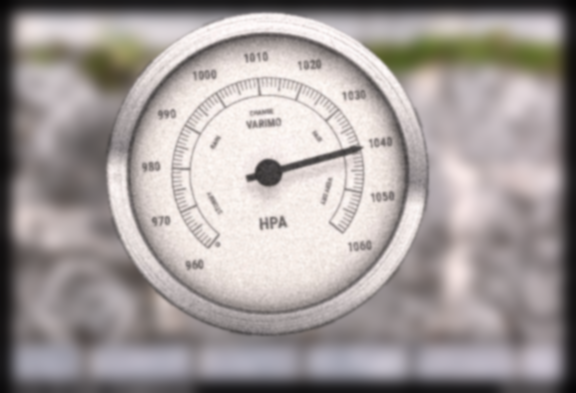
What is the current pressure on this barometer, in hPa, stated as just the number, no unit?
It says 1040
